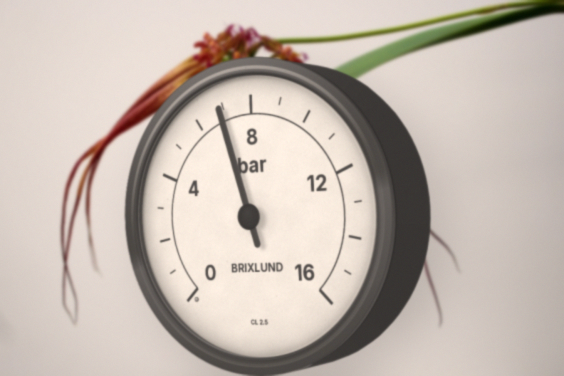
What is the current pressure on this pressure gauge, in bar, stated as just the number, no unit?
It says 7
